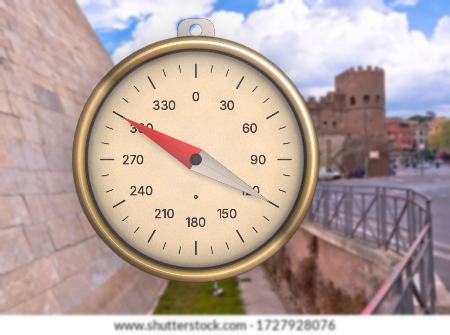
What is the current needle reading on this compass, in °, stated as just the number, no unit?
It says 300
